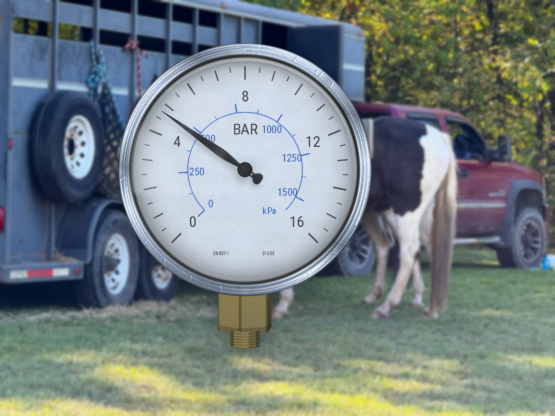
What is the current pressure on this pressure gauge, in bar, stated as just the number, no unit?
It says 4.75
